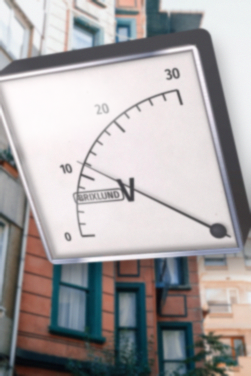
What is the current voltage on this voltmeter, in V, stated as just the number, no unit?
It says 12
